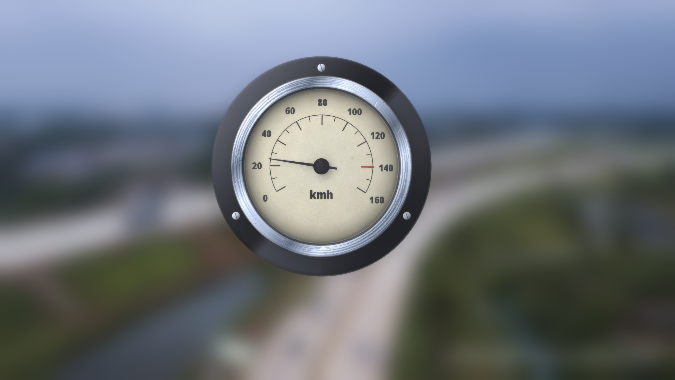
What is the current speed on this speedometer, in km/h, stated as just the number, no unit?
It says 25
